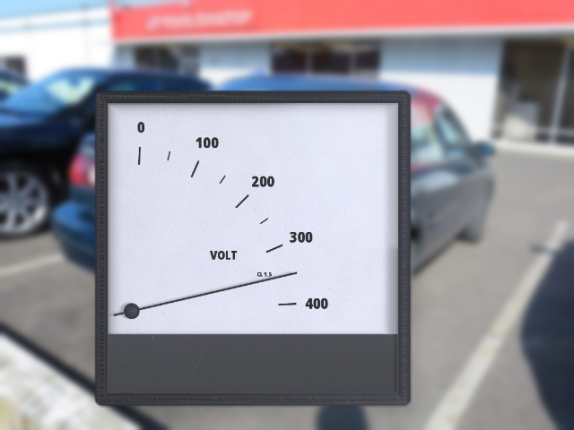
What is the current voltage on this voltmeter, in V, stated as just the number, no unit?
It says 350
